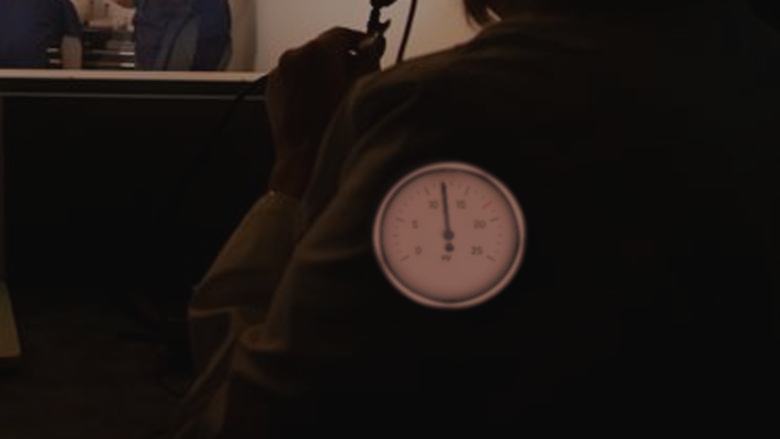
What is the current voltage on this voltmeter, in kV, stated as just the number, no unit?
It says 12
